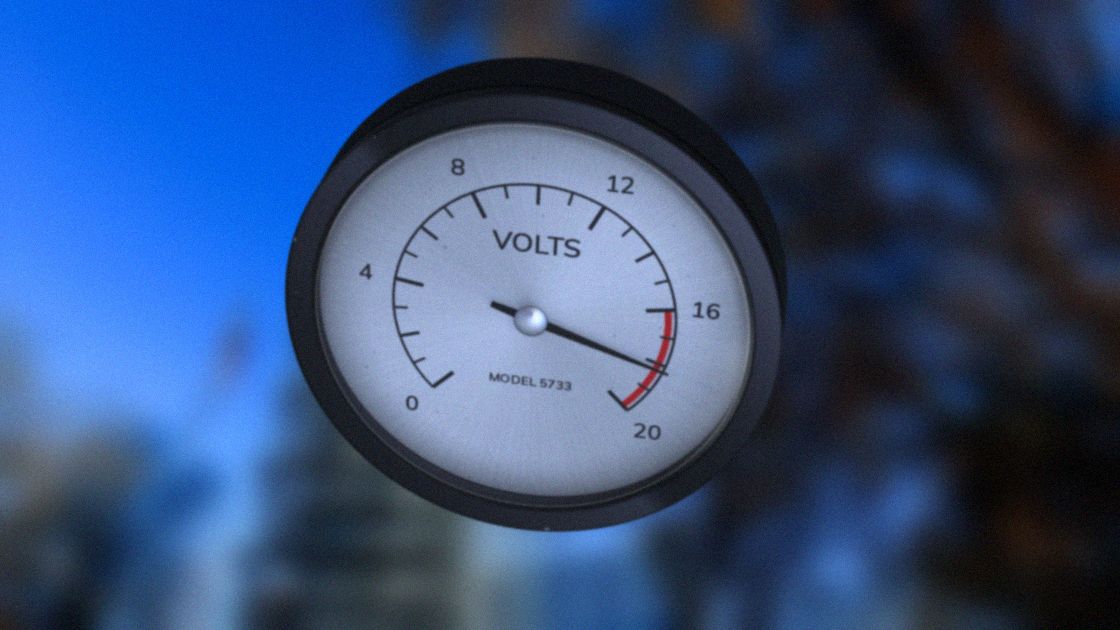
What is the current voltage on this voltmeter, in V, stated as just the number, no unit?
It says 18
